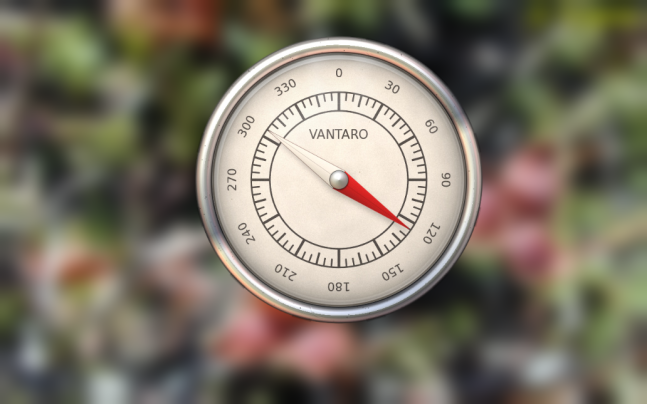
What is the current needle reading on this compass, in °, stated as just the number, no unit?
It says 125
